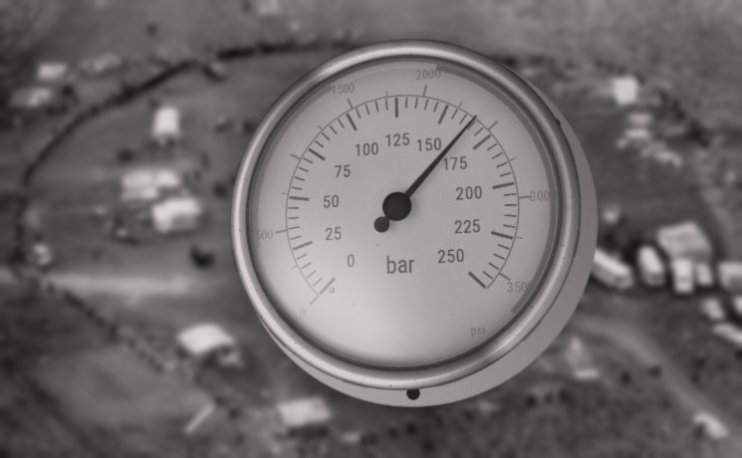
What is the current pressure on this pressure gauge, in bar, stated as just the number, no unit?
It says 165
